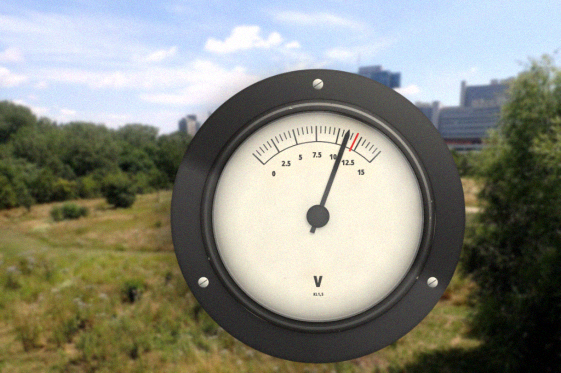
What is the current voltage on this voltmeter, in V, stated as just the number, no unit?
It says 11
